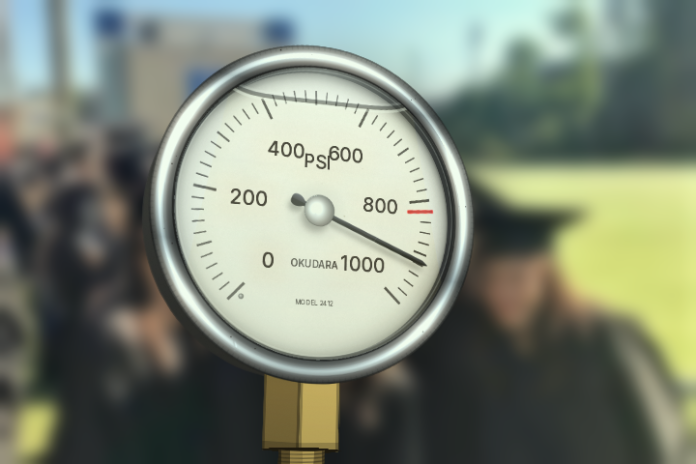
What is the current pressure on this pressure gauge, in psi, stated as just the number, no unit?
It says 920
